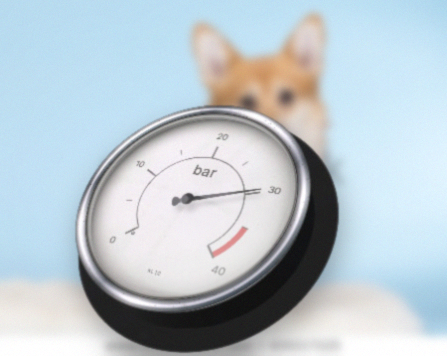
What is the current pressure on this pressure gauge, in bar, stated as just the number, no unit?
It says 30
